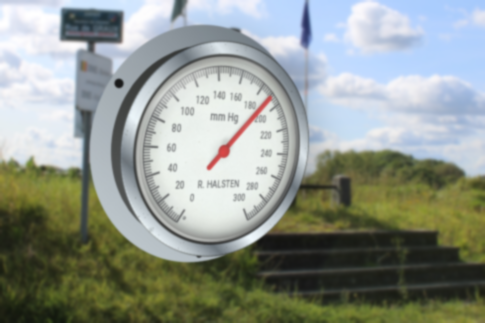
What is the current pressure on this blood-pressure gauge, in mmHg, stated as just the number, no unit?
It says 190
